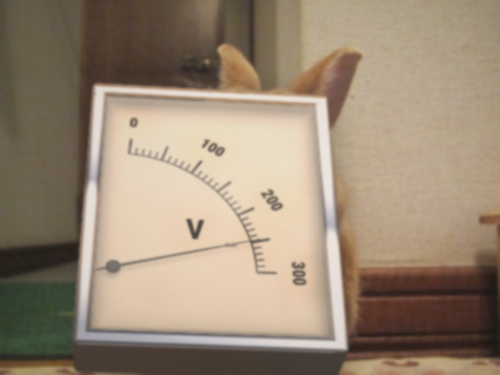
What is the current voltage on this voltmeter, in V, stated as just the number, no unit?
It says 250
